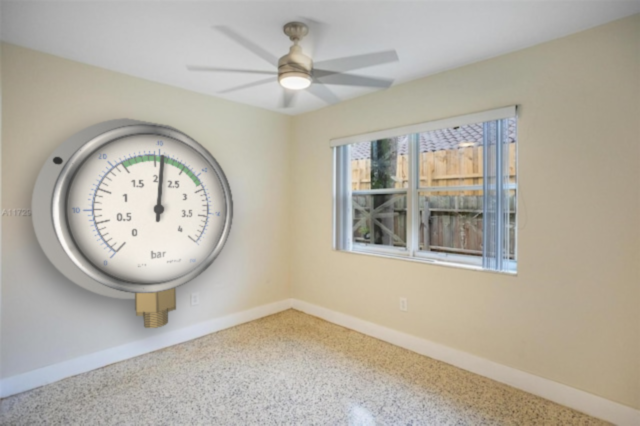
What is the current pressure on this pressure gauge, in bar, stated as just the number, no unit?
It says 2.1
